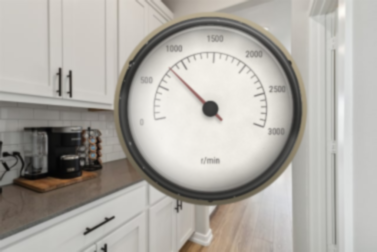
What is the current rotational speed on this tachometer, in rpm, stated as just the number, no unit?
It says 800
